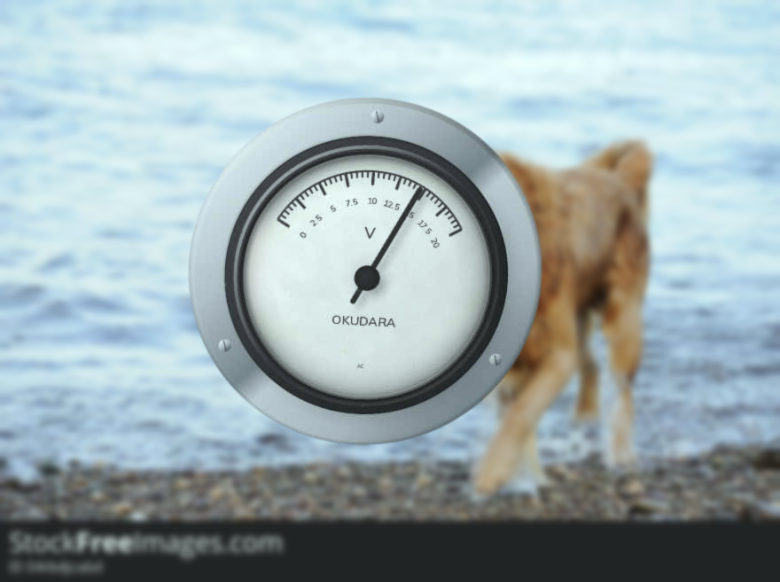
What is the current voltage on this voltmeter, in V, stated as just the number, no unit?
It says 14.5
